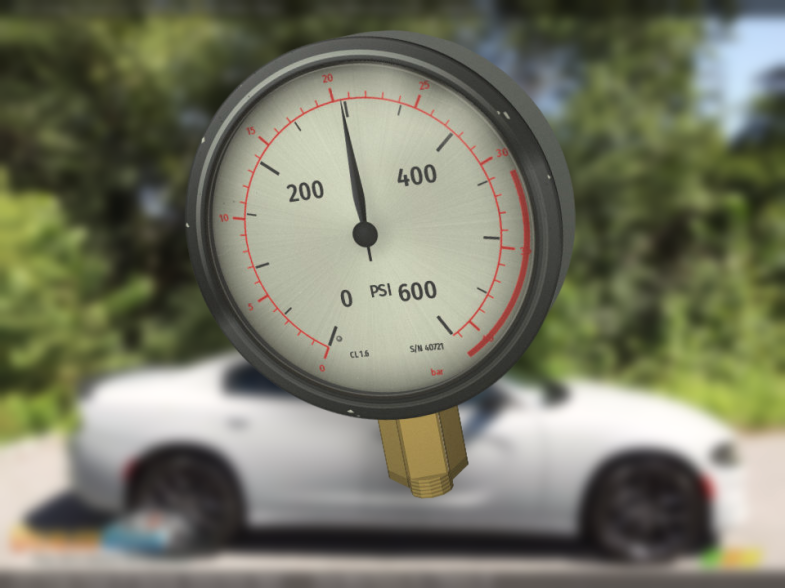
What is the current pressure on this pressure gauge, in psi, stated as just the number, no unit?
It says 300
